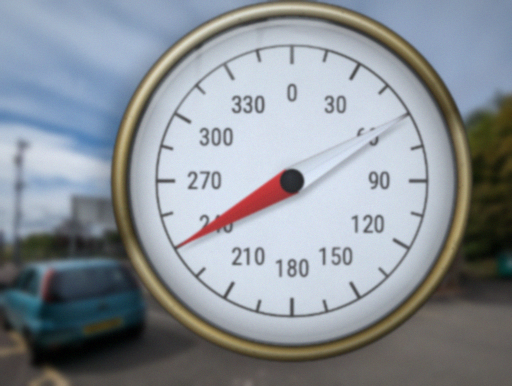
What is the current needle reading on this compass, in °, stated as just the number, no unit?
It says 240
